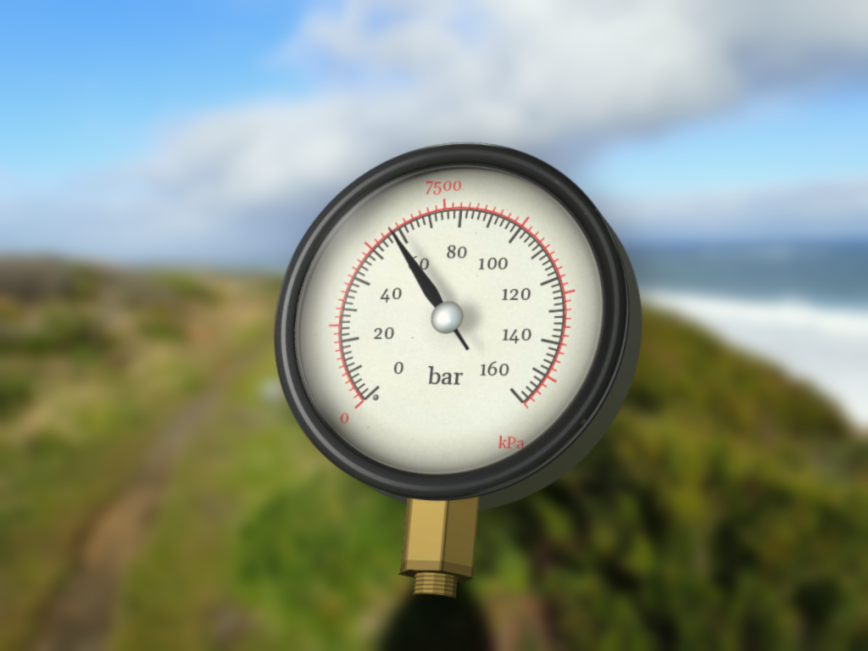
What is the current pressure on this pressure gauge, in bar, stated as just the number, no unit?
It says 58
